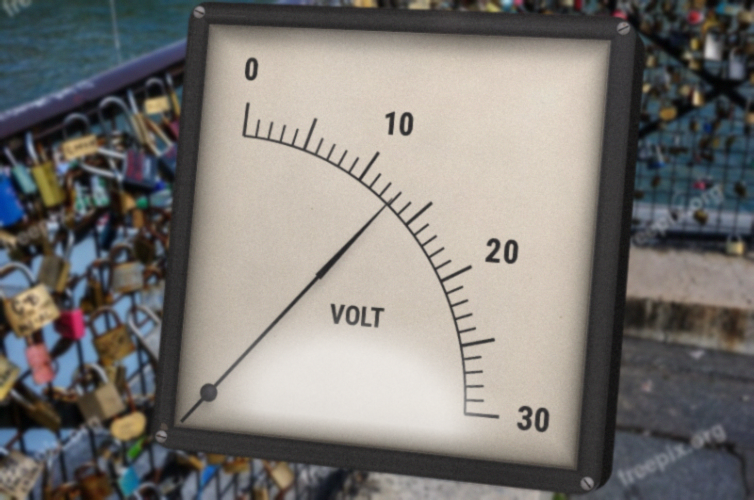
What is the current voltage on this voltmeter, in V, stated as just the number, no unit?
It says 13
